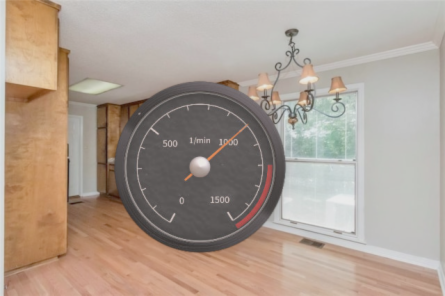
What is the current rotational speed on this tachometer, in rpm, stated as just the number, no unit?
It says 1000
